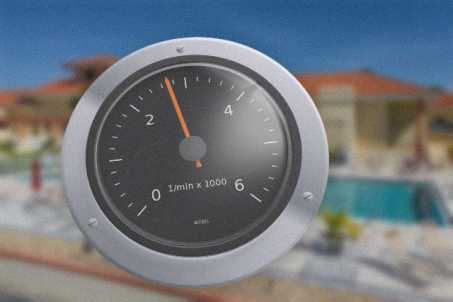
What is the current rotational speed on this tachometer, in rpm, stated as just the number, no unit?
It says 2700
